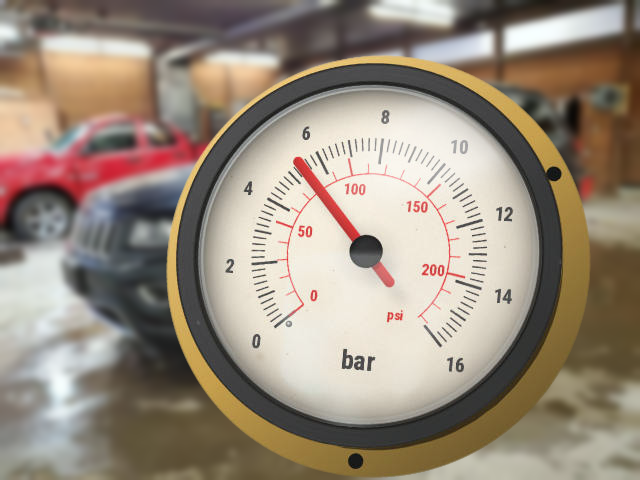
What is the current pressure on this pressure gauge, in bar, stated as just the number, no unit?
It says 5.4
